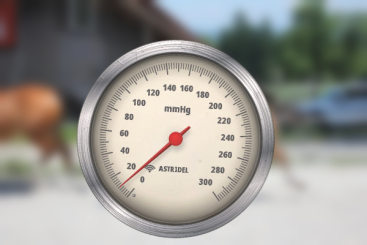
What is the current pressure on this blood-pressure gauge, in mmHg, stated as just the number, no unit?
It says 10
